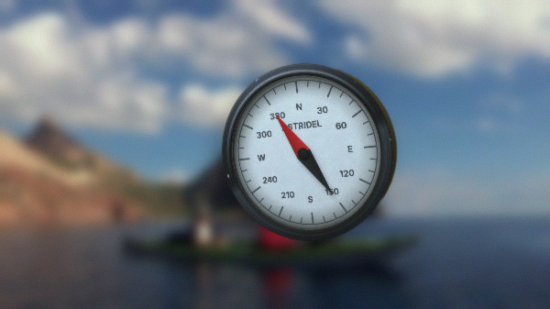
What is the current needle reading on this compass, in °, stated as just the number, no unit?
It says 330
